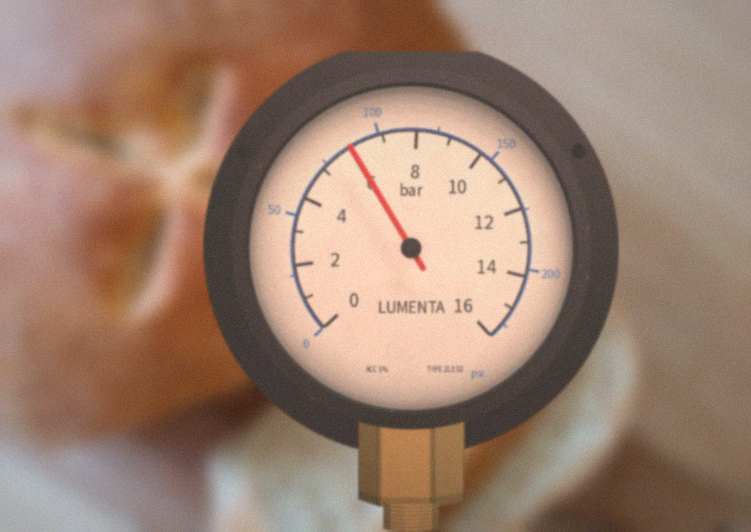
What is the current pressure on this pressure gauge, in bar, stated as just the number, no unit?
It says 6
